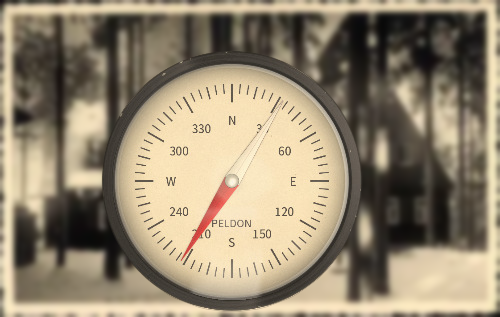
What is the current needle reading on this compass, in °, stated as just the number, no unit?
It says 212.5
